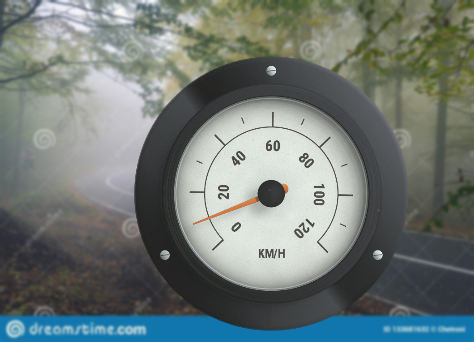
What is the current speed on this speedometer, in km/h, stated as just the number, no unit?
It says 10
